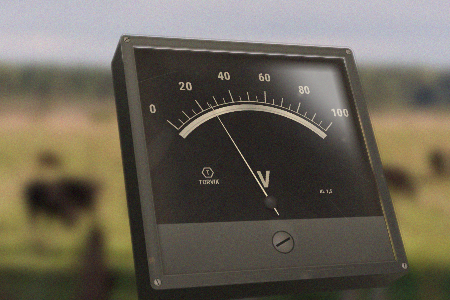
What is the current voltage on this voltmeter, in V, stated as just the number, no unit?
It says 25
